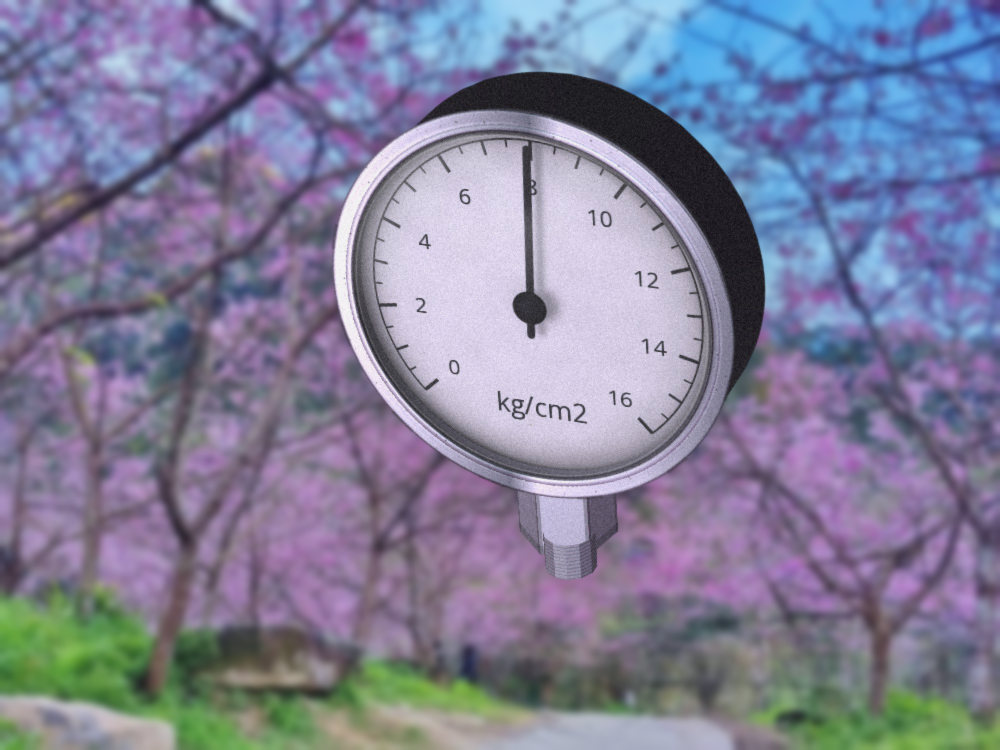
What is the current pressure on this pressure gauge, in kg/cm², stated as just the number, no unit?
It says 8
